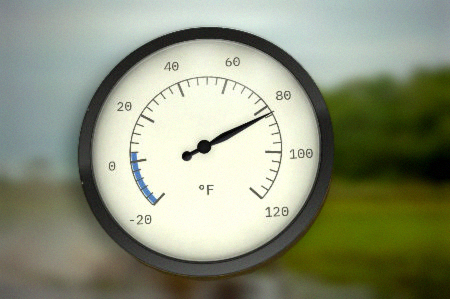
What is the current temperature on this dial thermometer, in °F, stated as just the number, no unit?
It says 84
